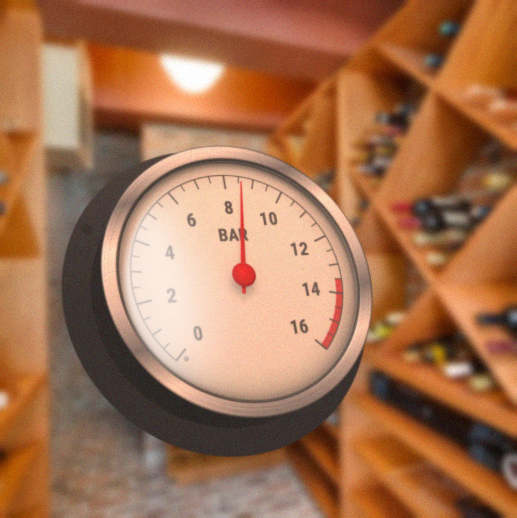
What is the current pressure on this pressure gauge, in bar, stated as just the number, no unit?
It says 8.5
